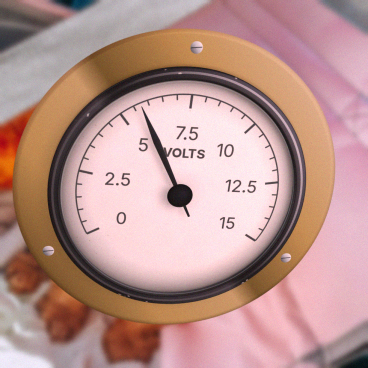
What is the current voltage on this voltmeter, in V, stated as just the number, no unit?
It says 5.75
